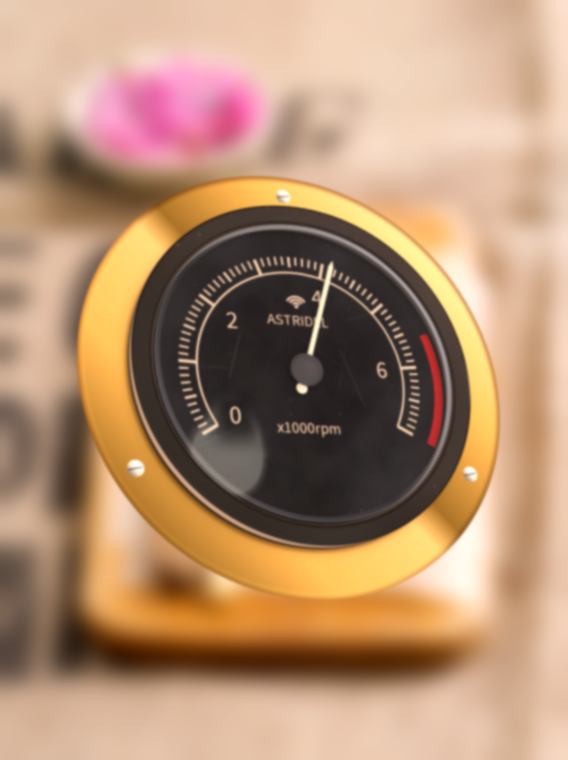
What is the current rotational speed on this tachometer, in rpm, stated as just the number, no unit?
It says 4100
